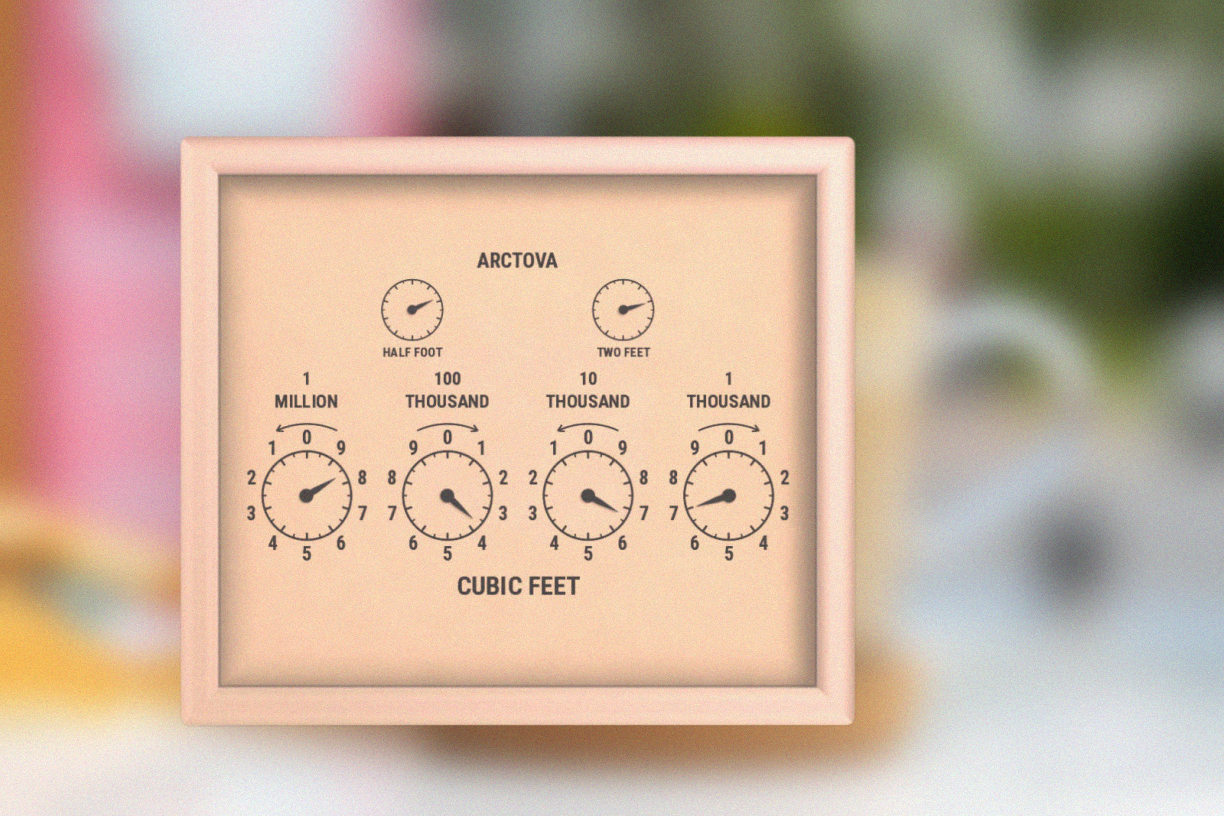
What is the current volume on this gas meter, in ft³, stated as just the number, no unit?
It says 836700
